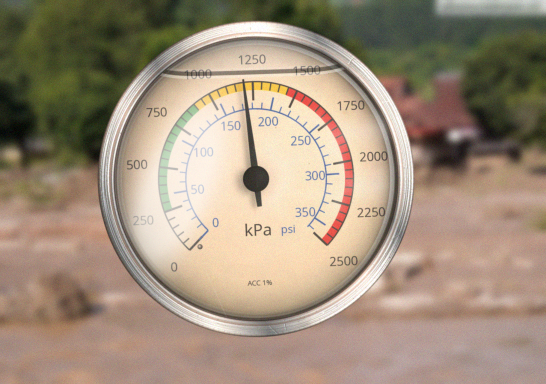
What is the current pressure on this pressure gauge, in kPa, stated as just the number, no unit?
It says 1200
